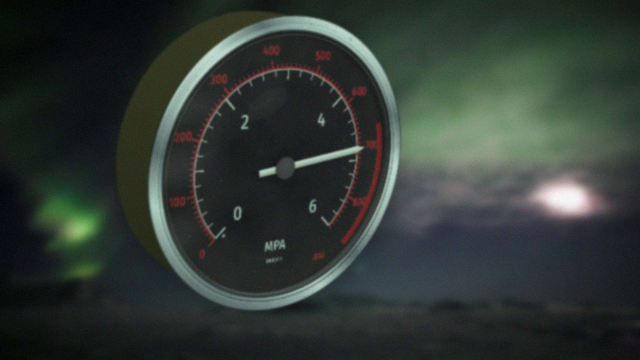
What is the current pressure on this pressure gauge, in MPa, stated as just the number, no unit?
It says 4.8
